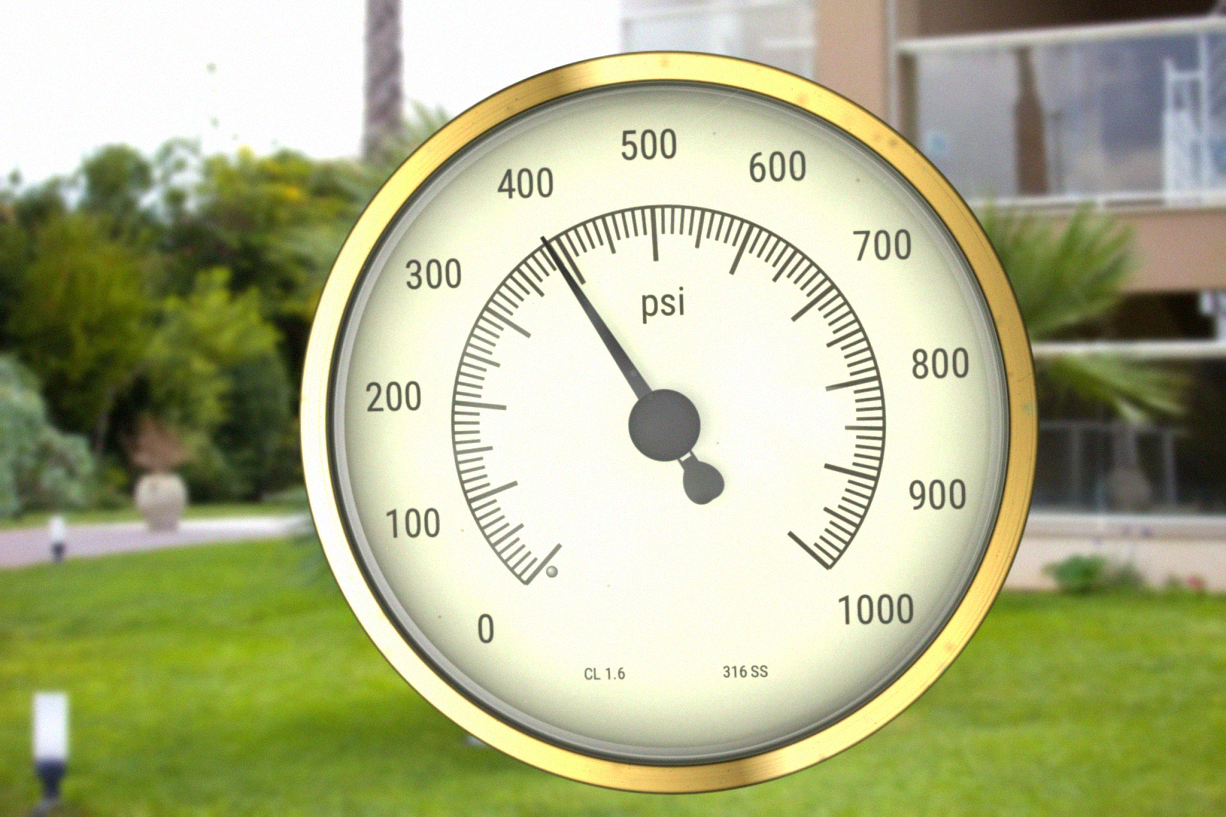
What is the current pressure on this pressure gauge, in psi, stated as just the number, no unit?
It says 390
